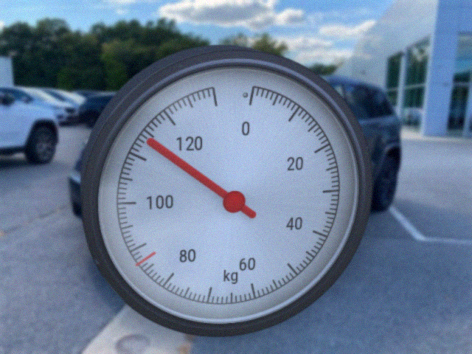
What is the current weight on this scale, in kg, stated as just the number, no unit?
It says 114
